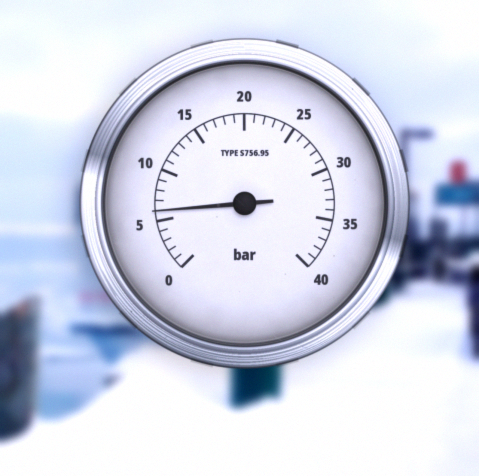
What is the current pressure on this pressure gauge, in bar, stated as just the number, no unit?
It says 6
